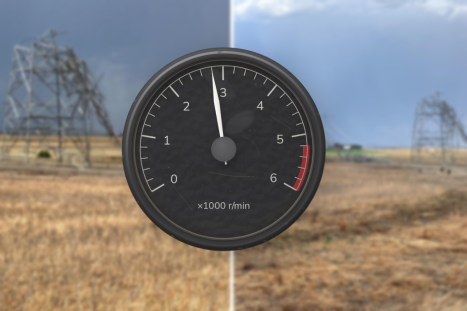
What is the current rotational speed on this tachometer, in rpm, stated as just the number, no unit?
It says 2800
